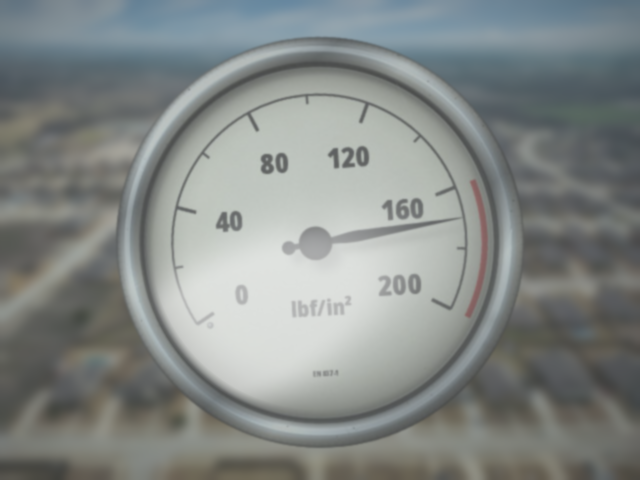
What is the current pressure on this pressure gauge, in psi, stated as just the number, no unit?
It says 170
